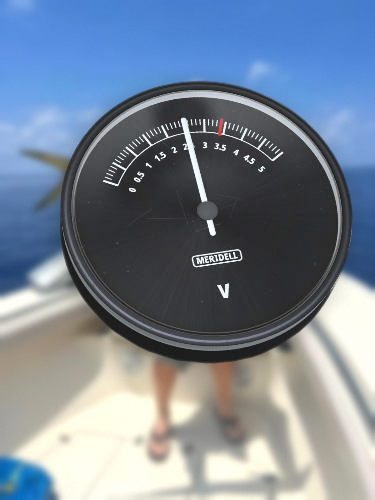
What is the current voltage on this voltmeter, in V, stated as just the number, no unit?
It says 2.5
